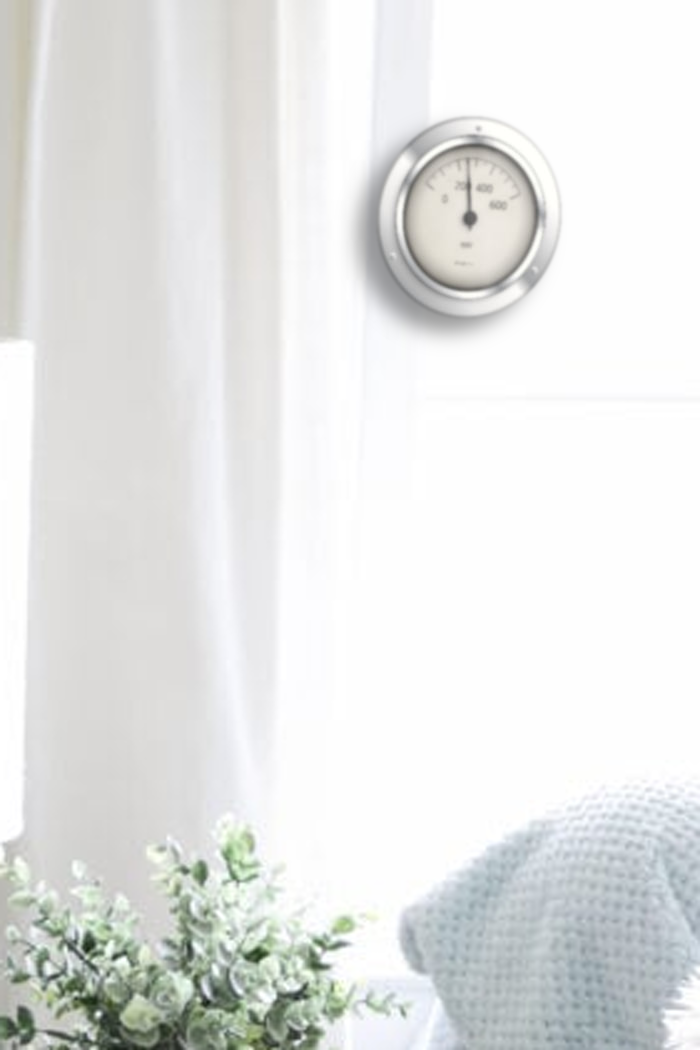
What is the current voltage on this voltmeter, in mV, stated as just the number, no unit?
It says 250
